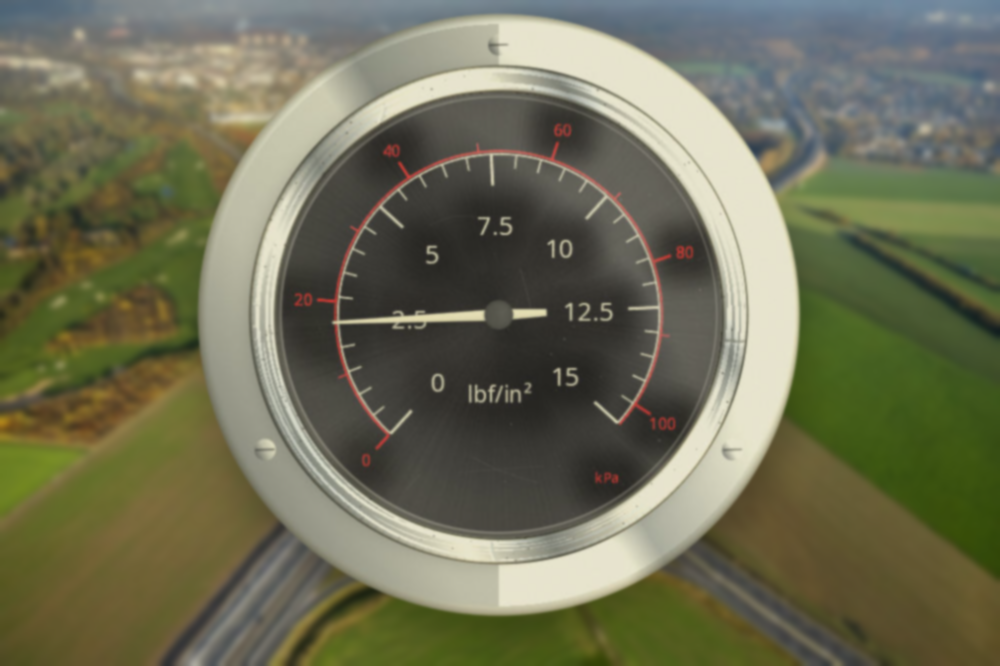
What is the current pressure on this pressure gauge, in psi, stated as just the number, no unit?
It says 2.5
